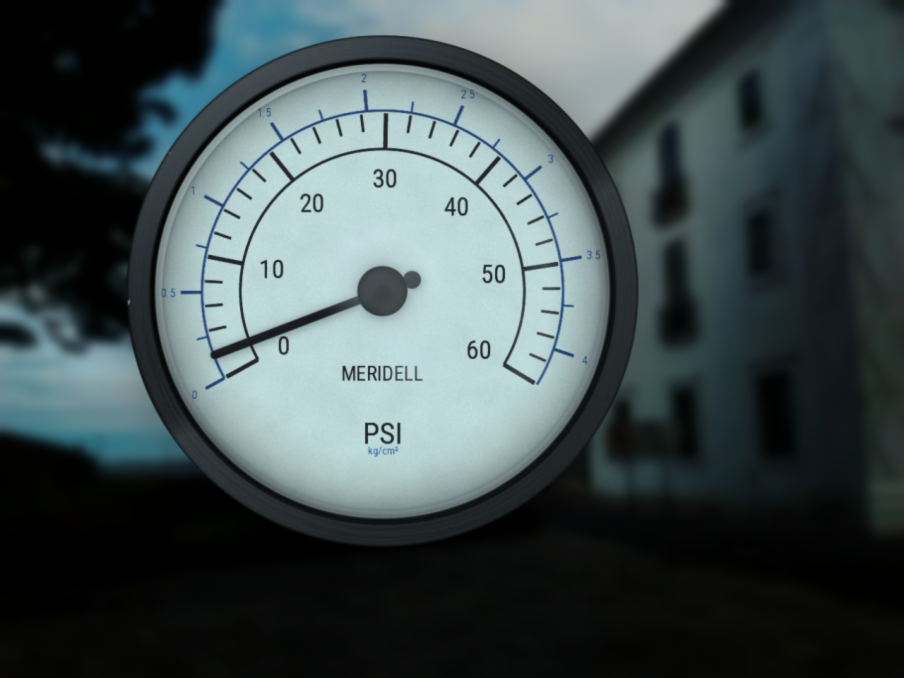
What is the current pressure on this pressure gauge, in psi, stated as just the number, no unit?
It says 2
